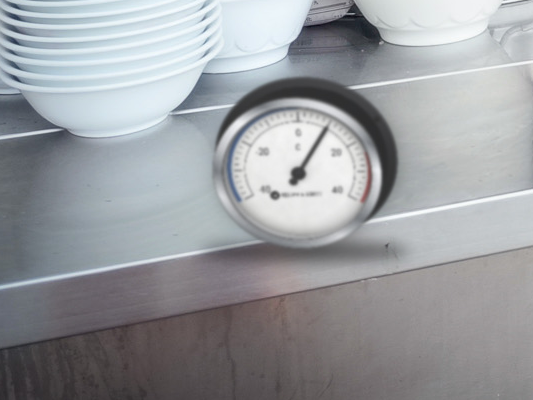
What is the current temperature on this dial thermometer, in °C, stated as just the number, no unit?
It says 10
